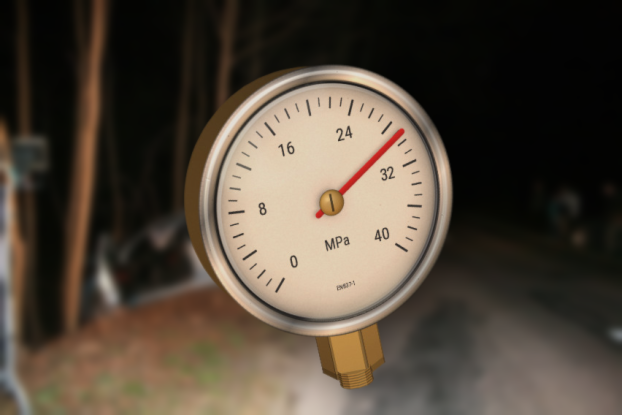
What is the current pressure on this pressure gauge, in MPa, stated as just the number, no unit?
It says 29
